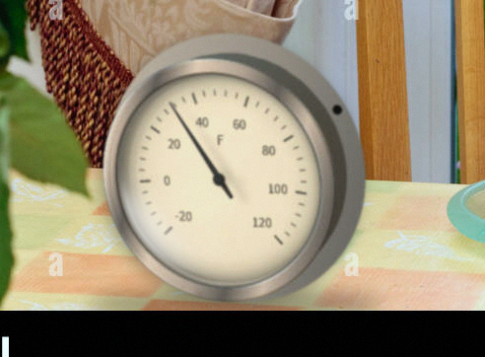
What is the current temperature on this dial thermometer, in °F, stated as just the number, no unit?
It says 32
